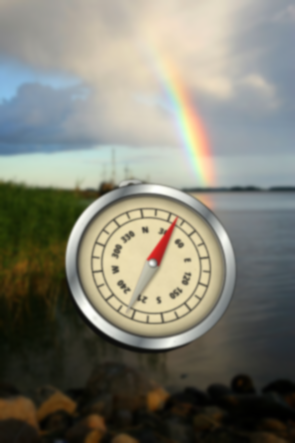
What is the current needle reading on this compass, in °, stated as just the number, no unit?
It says 37.5
